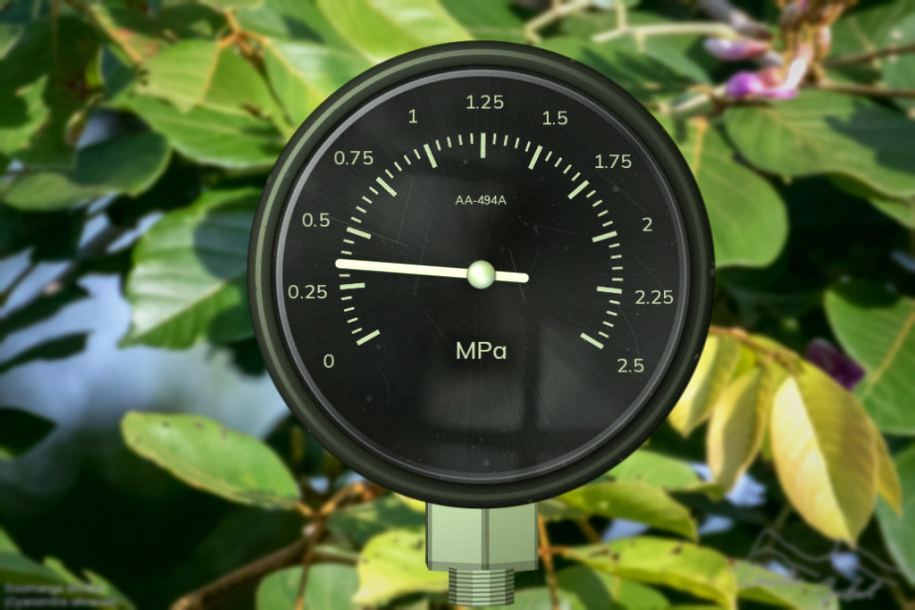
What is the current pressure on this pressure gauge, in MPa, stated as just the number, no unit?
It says 0.35
